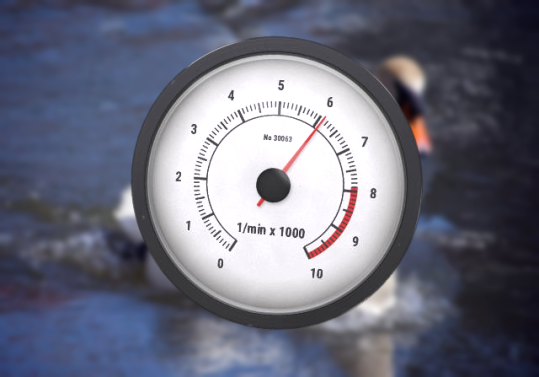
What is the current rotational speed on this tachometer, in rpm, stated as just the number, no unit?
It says 6100
